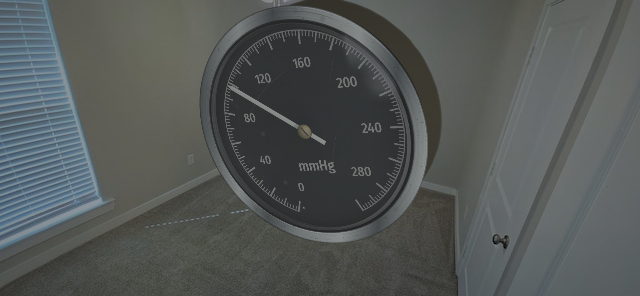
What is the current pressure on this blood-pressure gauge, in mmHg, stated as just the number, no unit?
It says 100
